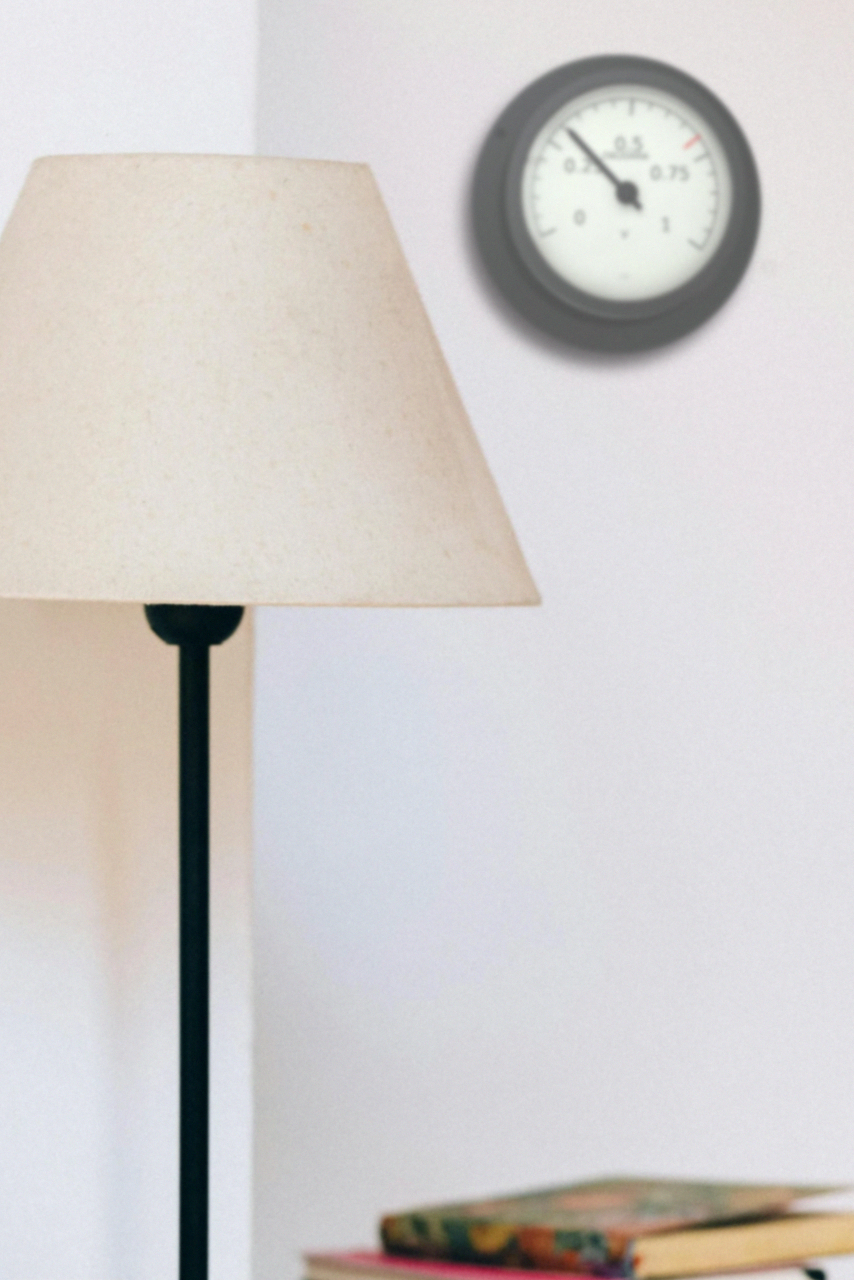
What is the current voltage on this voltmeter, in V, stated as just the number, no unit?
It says 0.3
